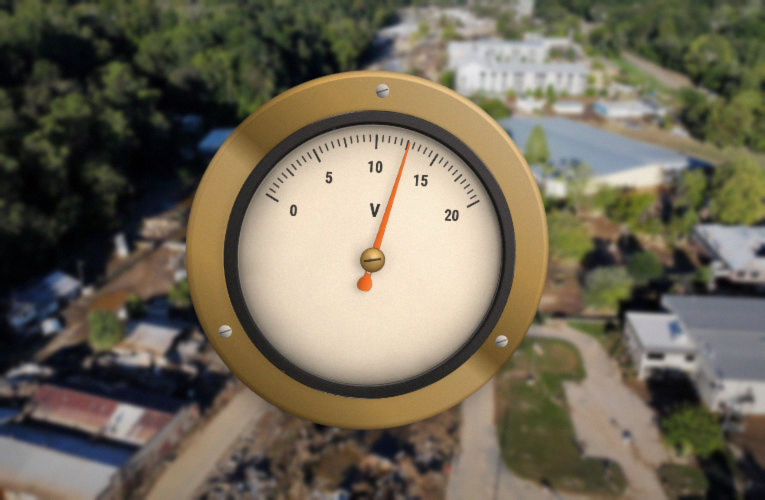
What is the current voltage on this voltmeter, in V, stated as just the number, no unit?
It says 12.5
